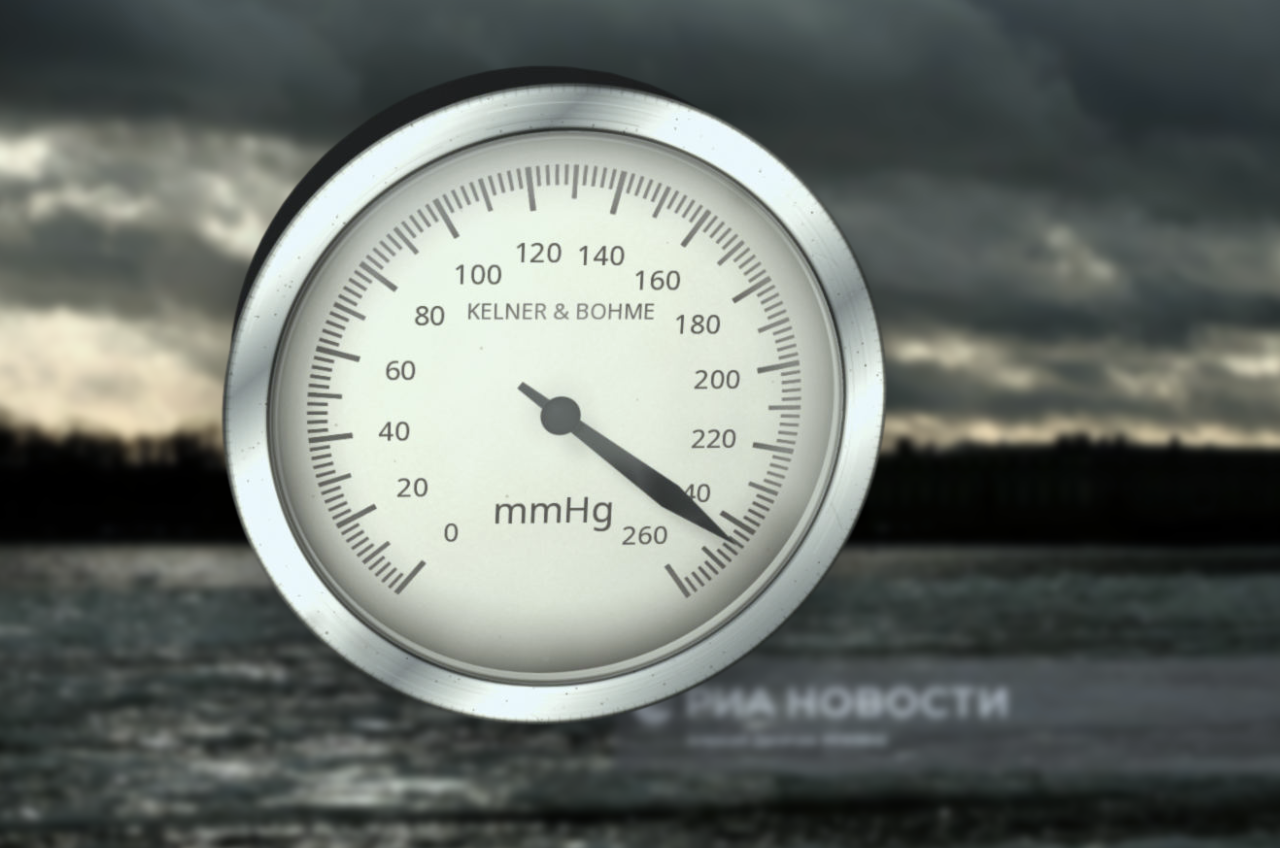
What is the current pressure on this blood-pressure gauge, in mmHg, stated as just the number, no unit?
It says 244
